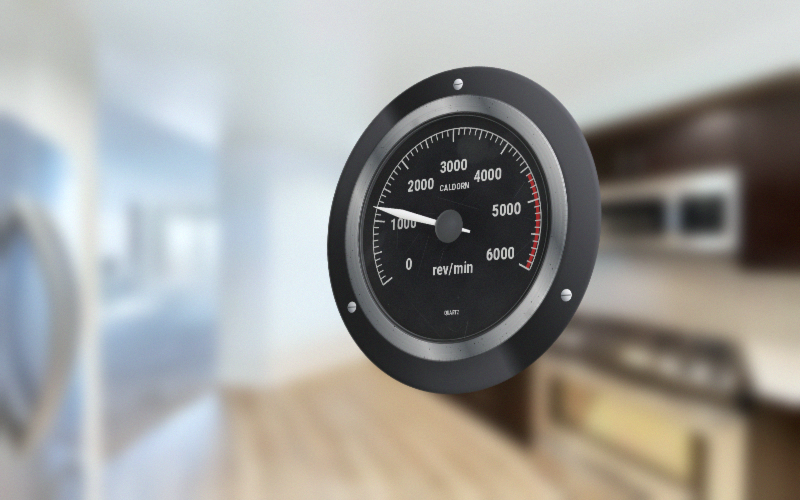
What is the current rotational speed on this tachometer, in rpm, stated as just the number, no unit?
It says 1200
